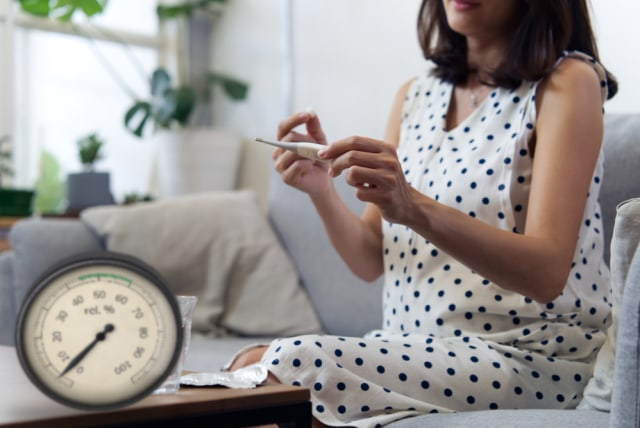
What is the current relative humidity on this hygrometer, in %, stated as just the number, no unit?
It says 5
